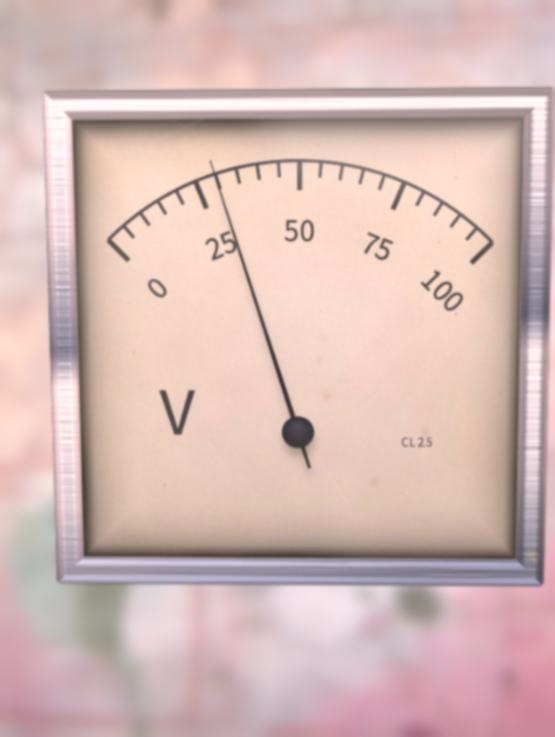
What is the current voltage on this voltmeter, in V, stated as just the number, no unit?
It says 30
